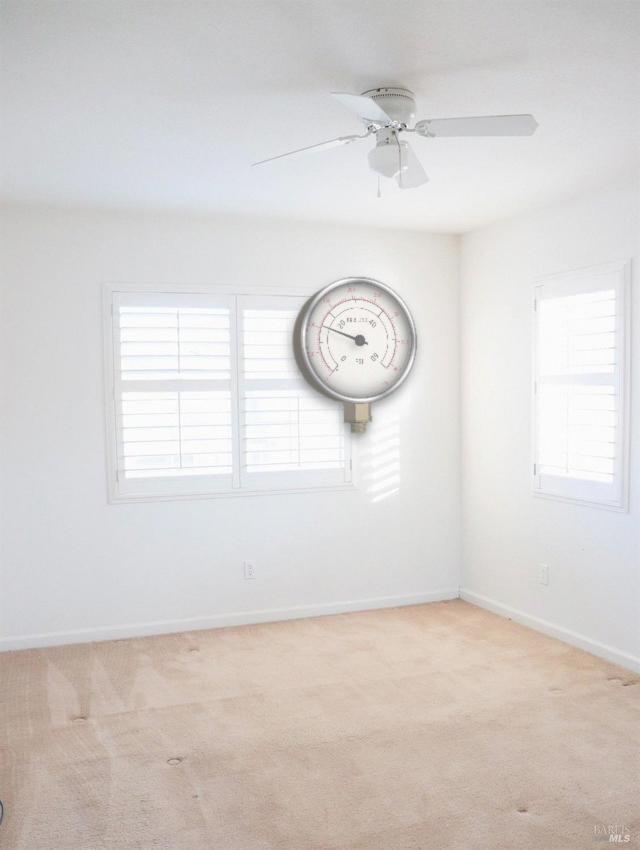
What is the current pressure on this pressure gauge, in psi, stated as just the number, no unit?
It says 15
